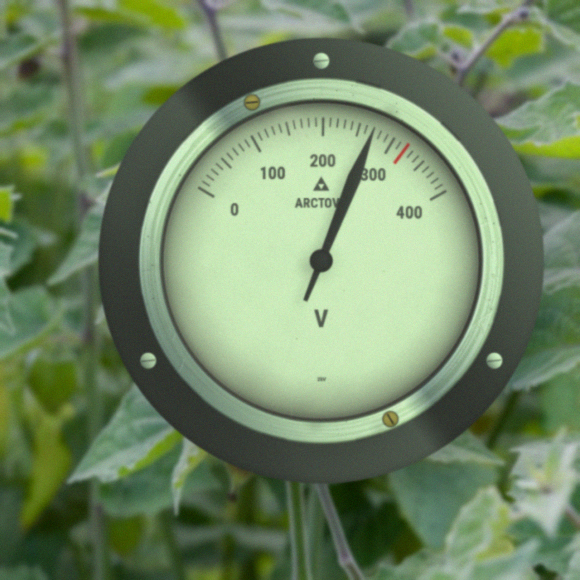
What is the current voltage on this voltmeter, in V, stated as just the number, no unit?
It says 270
